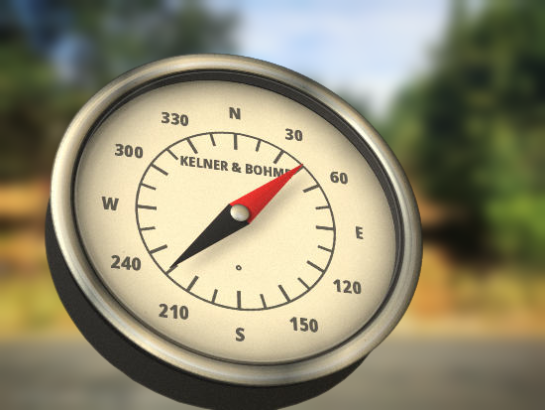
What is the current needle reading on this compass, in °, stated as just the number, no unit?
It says 45
